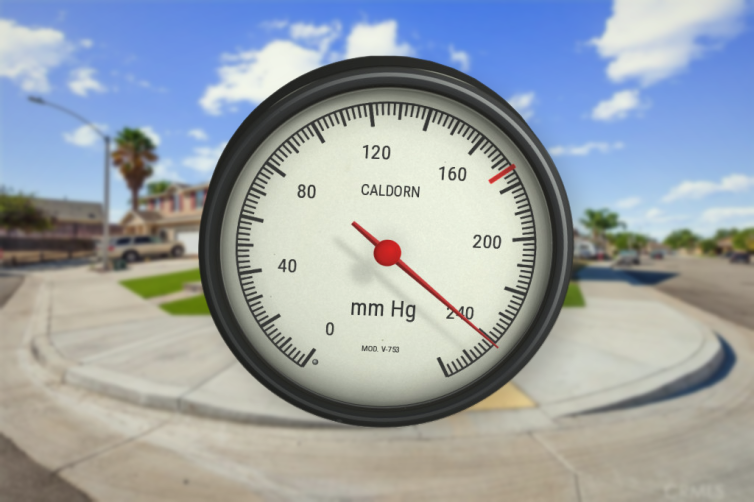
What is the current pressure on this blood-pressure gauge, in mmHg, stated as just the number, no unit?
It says 240
